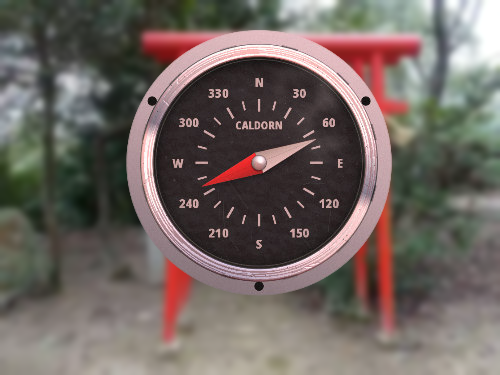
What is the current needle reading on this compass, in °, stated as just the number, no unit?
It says 247.5
